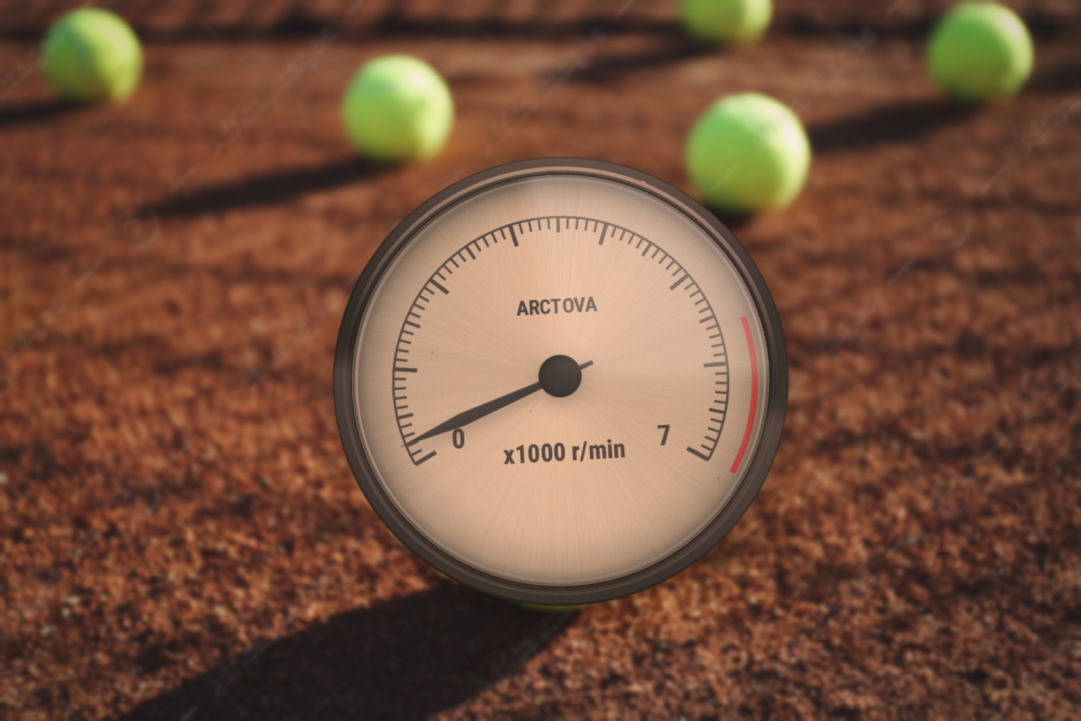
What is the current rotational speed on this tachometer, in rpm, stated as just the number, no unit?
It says 200
